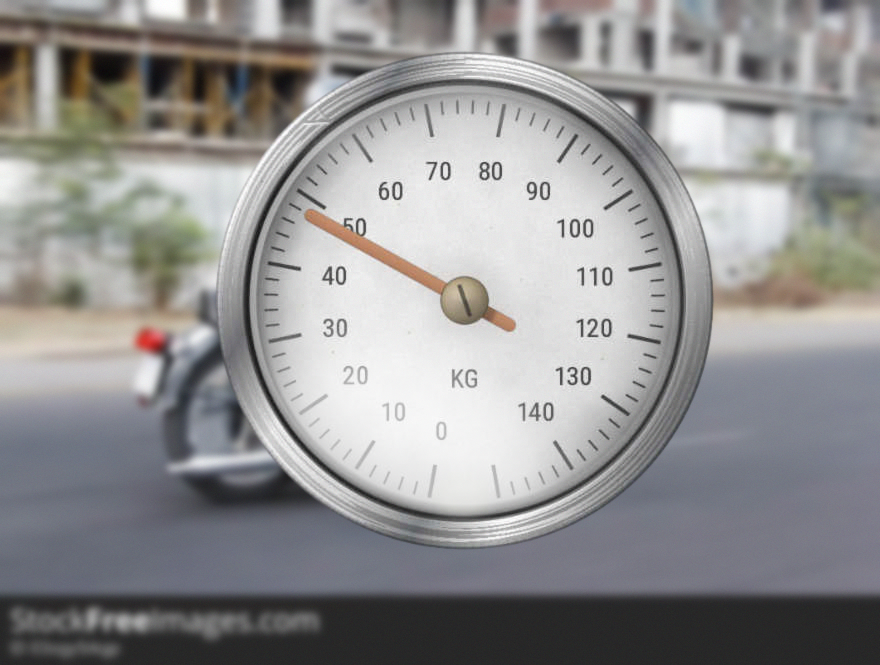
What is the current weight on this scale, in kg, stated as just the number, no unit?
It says 48
